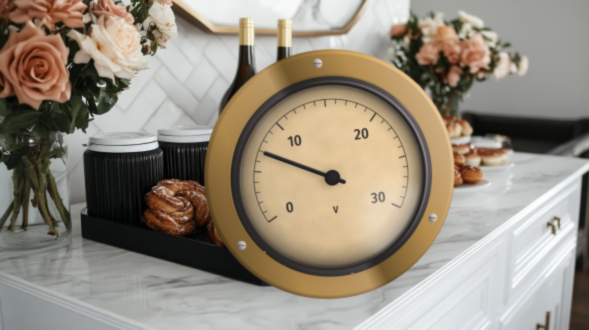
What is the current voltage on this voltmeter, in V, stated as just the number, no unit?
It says 7
